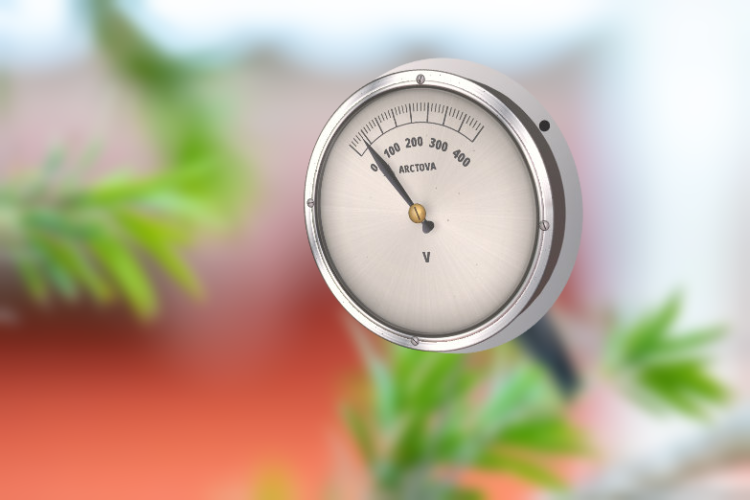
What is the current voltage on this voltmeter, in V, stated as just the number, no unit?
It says 50
